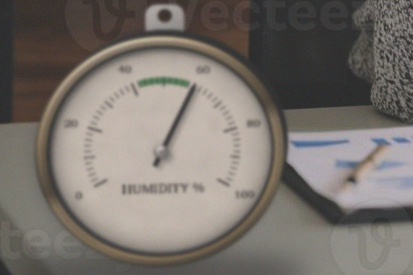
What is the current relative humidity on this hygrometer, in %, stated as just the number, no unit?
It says 60
